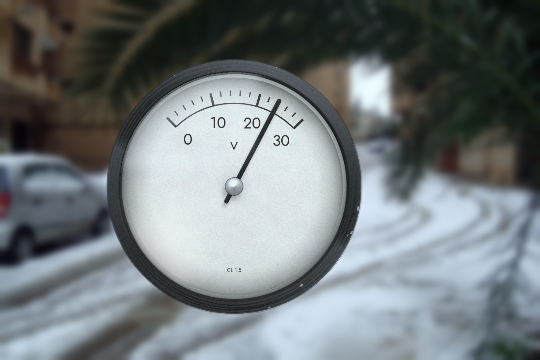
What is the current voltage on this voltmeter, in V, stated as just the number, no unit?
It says 24
